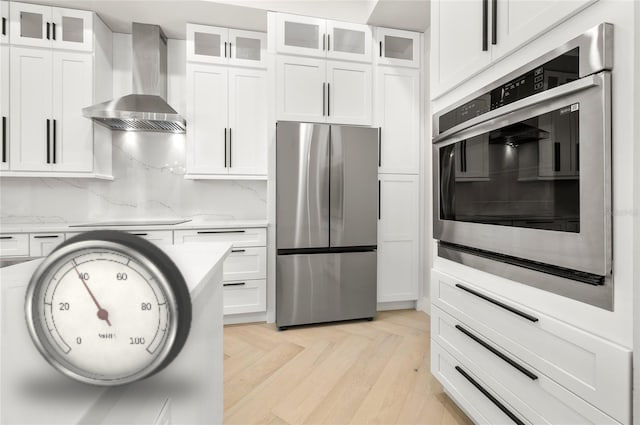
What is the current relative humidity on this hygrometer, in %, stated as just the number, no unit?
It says 40
